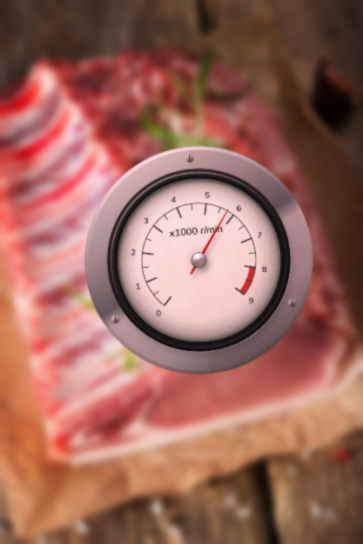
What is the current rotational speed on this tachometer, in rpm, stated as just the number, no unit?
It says 5750
